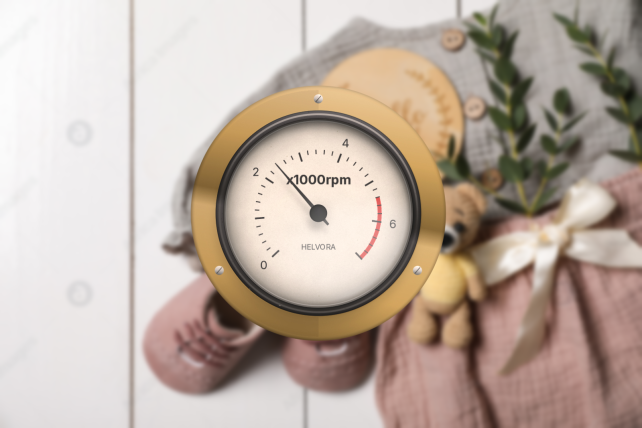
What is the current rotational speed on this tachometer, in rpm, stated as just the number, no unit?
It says 2400
